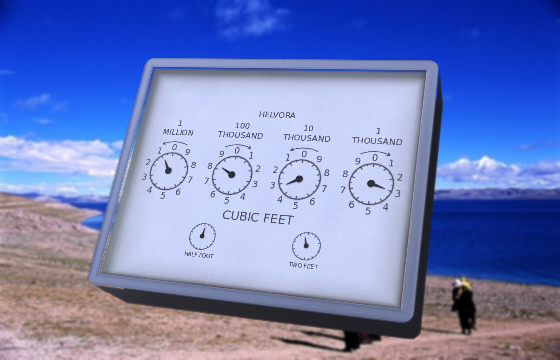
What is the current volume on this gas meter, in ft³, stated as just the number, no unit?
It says 83300
